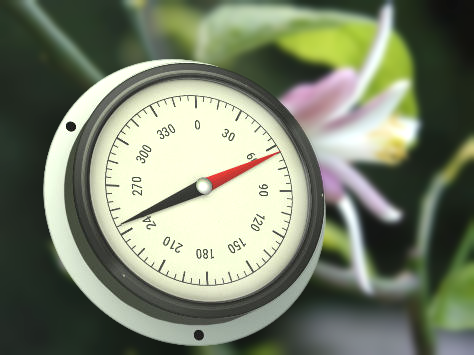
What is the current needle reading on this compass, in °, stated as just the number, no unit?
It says 65
